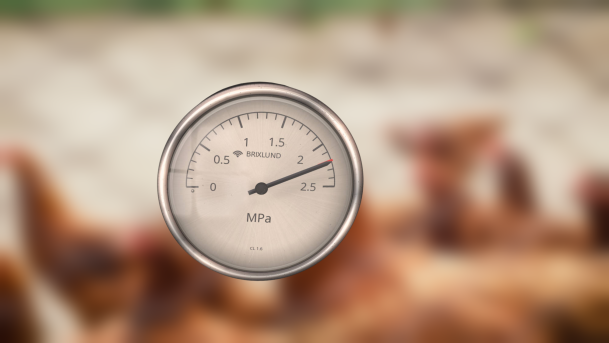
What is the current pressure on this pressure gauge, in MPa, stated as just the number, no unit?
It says 2.2
